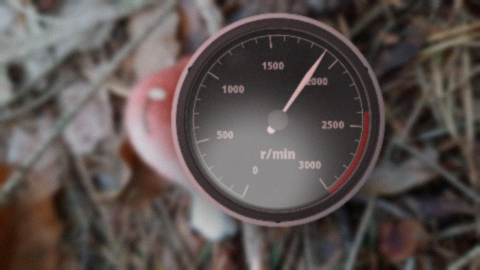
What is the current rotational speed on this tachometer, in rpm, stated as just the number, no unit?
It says 1900
